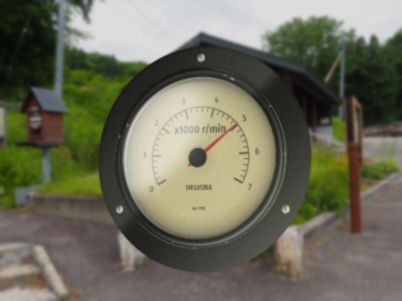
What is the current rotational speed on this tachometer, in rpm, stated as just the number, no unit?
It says 5000
